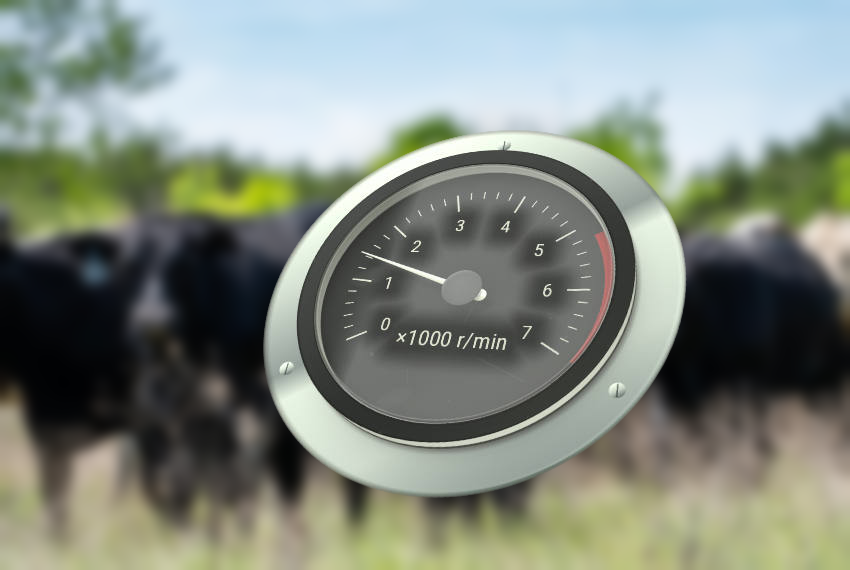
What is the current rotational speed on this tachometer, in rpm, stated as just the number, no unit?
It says 1400
